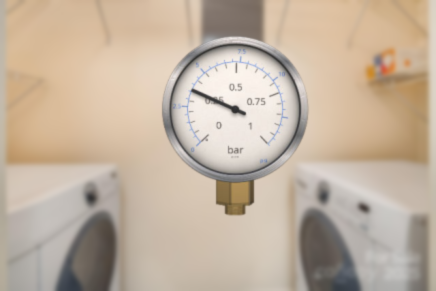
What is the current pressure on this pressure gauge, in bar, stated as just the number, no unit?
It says 0.25
